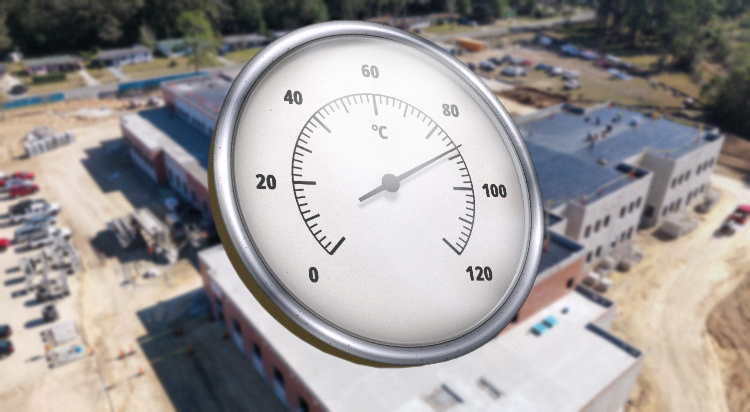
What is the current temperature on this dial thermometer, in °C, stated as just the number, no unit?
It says 88
